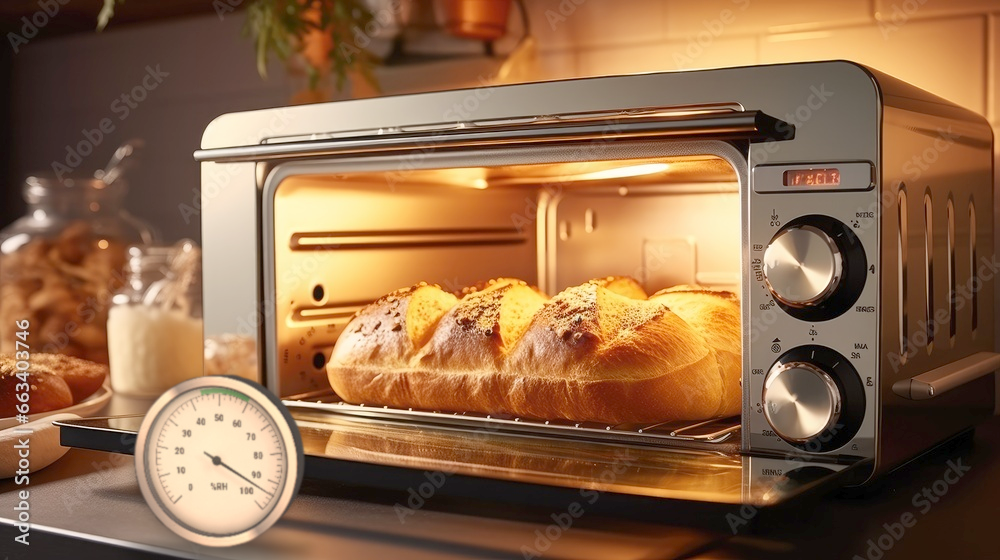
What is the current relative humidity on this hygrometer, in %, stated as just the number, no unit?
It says 94
